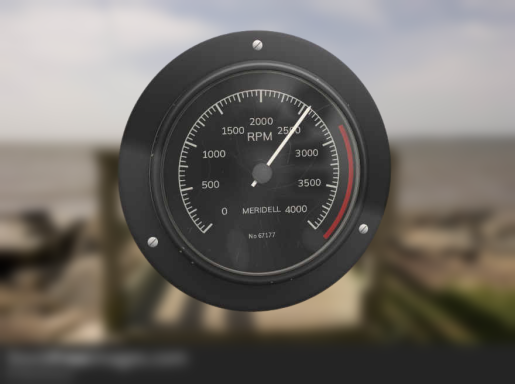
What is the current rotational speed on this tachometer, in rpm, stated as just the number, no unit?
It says 2550
